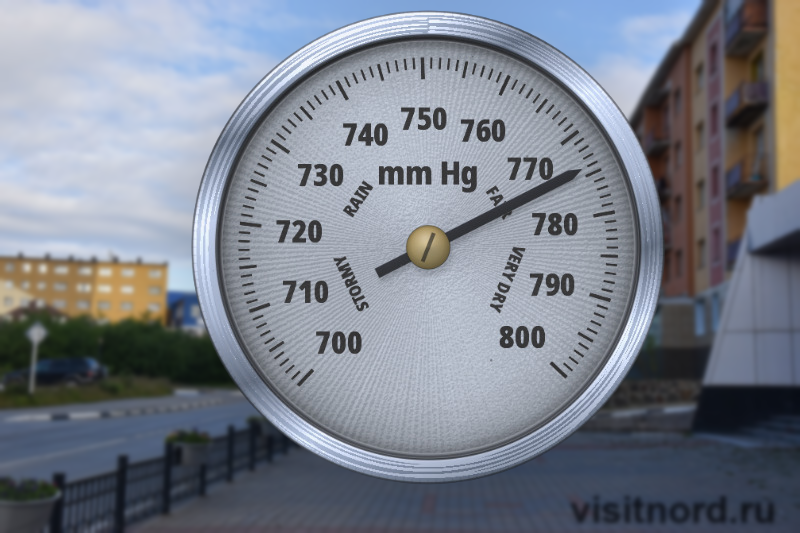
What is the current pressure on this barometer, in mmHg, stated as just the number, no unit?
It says 774
